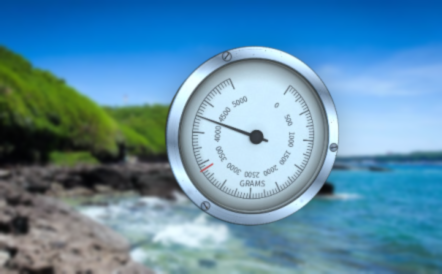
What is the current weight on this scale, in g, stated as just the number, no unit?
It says 4250
